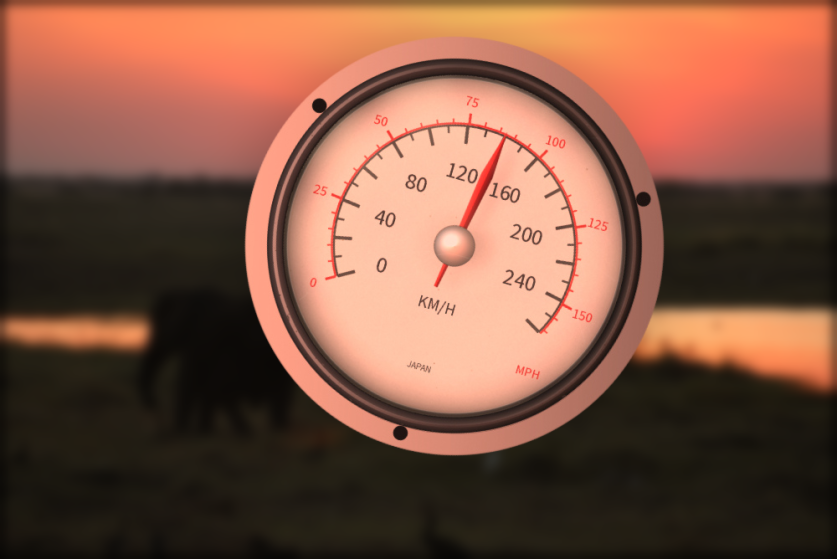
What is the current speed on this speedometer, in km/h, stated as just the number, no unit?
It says 140
